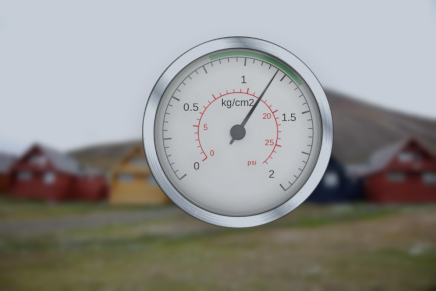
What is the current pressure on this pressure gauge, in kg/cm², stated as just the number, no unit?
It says 1.2
